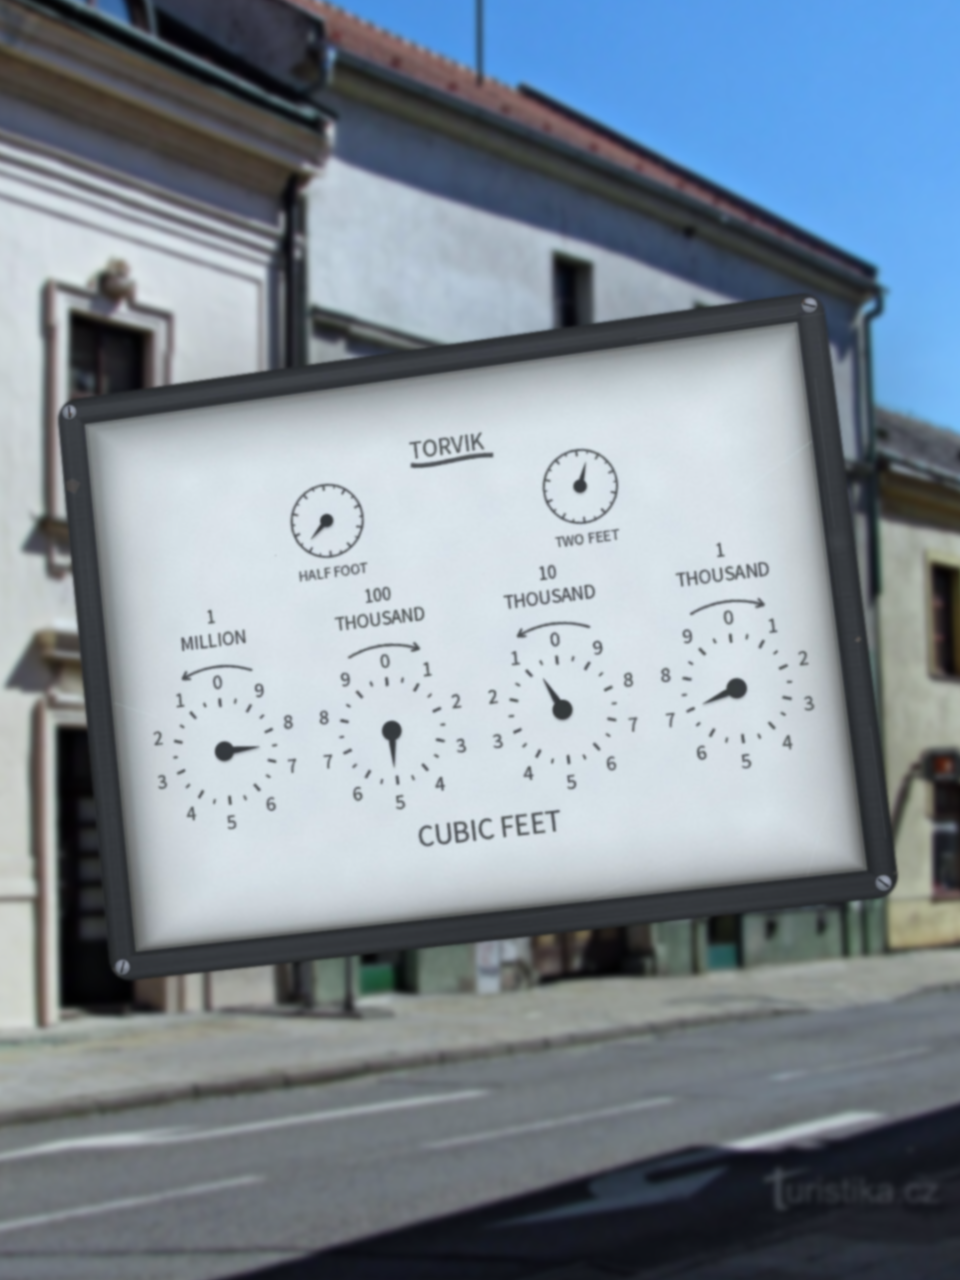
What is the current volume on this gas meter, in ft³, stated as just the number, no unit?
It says 750700
